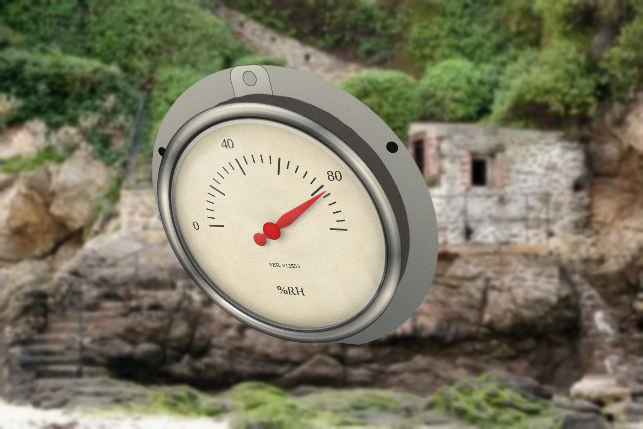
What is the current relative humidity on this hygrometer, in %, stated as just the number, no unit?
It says 82
